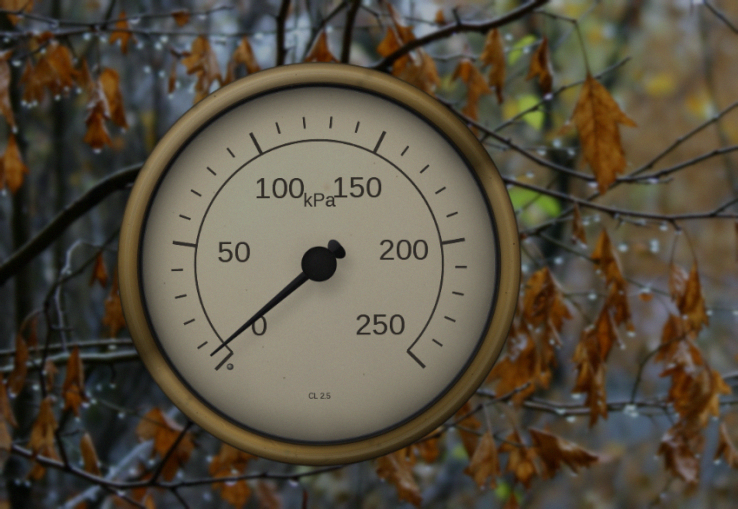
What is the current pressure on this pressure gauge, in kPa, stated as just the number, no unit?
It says 5
